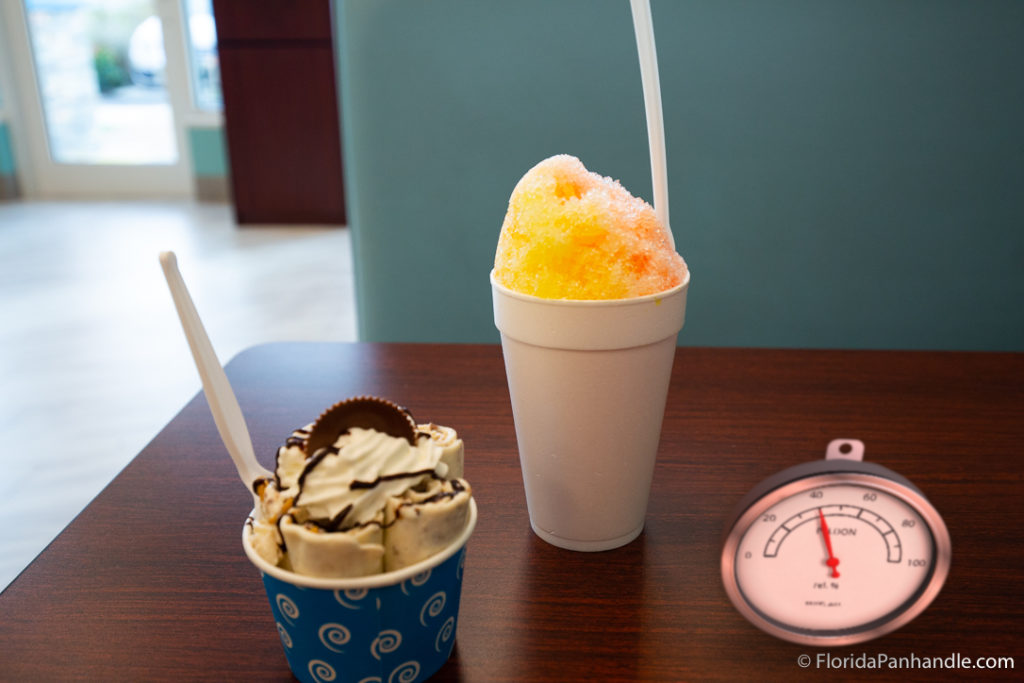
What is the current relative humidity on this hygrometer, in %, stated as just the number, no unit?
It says 40
